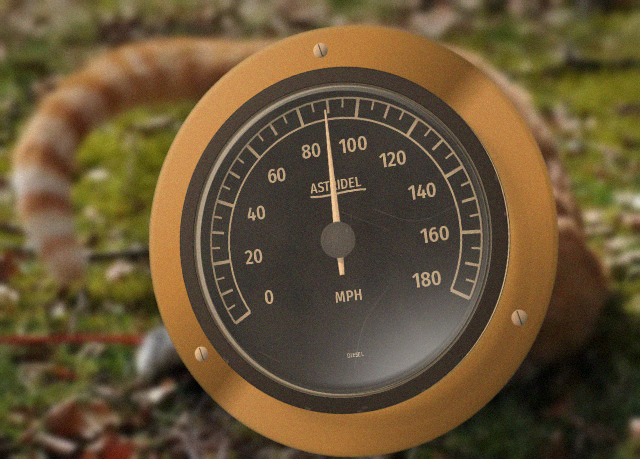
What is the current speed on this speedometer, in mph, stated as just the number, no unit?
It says 90
